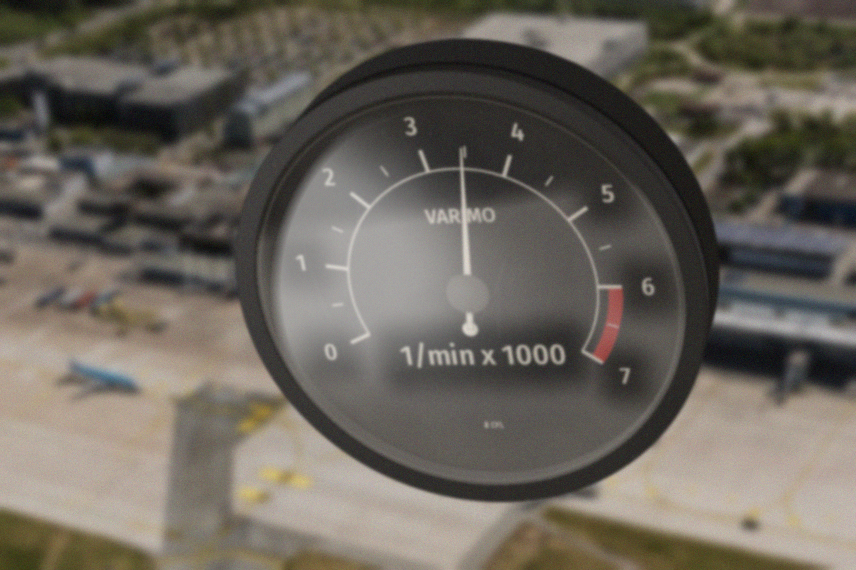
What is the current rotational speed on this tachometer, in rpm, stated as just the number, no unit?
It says 3500
